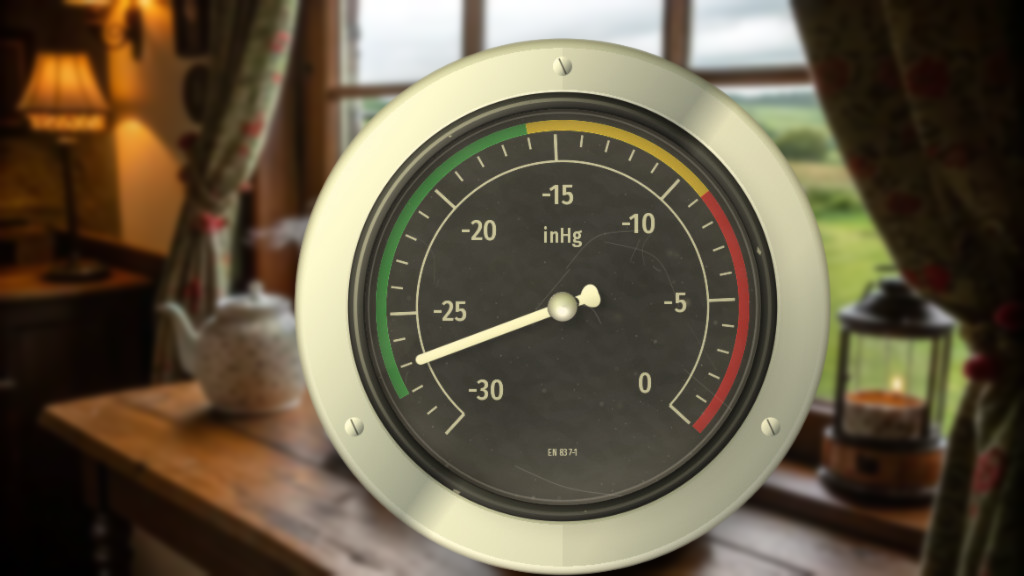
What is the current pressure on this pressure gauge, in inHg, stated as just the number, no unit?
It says -27
